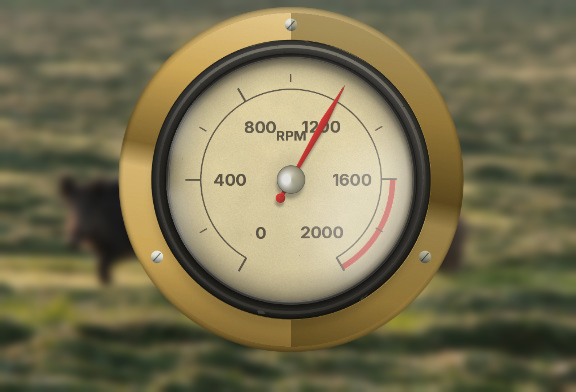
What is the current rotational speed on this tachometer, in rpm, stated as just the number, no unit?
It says 1200
